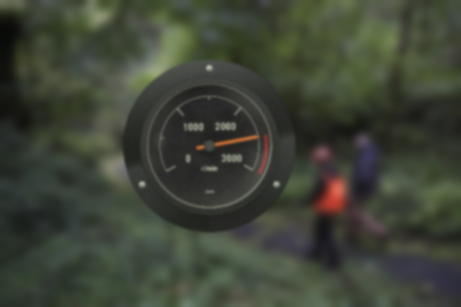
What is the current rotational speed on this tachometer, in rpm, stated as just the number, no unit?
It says 2500
